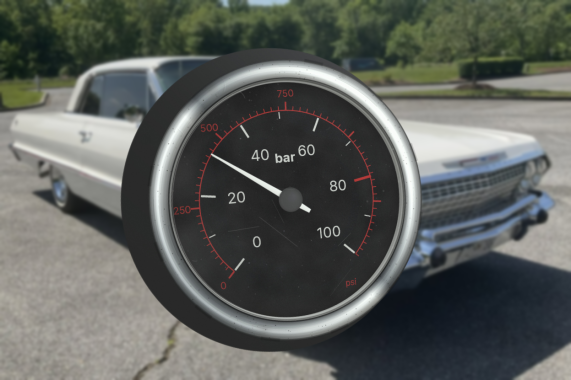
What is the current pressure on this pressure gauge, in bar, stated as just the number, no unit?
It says 30
